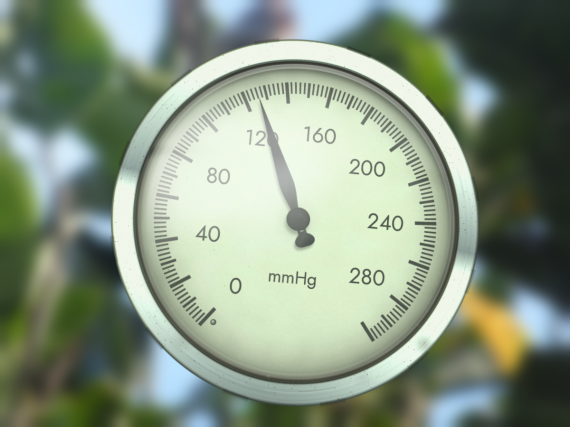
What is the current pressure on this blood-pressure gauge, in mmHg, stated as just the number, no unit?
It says 126
